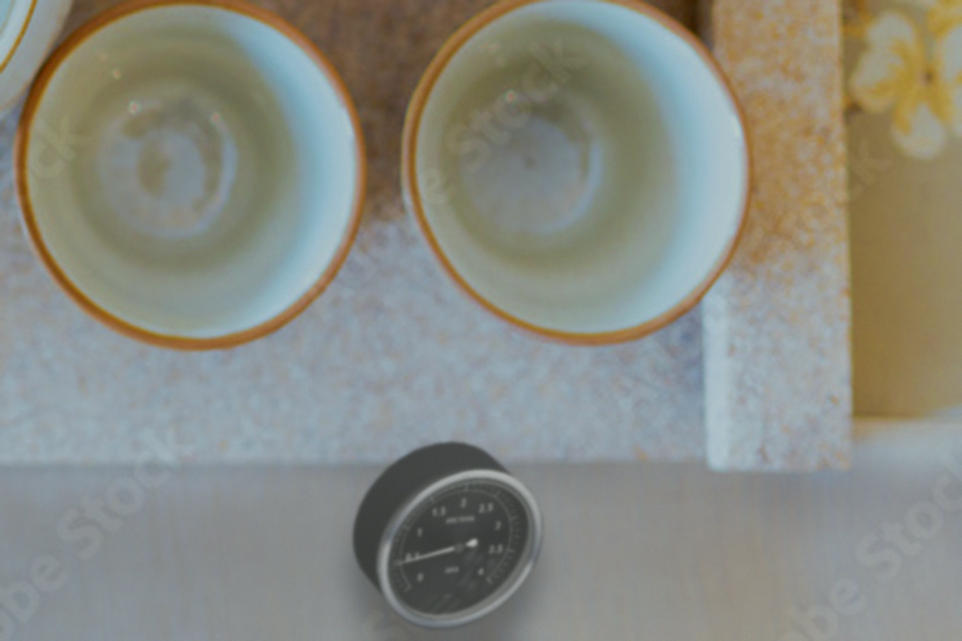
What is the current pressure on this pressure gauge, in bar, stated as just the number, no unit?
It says 0.5
